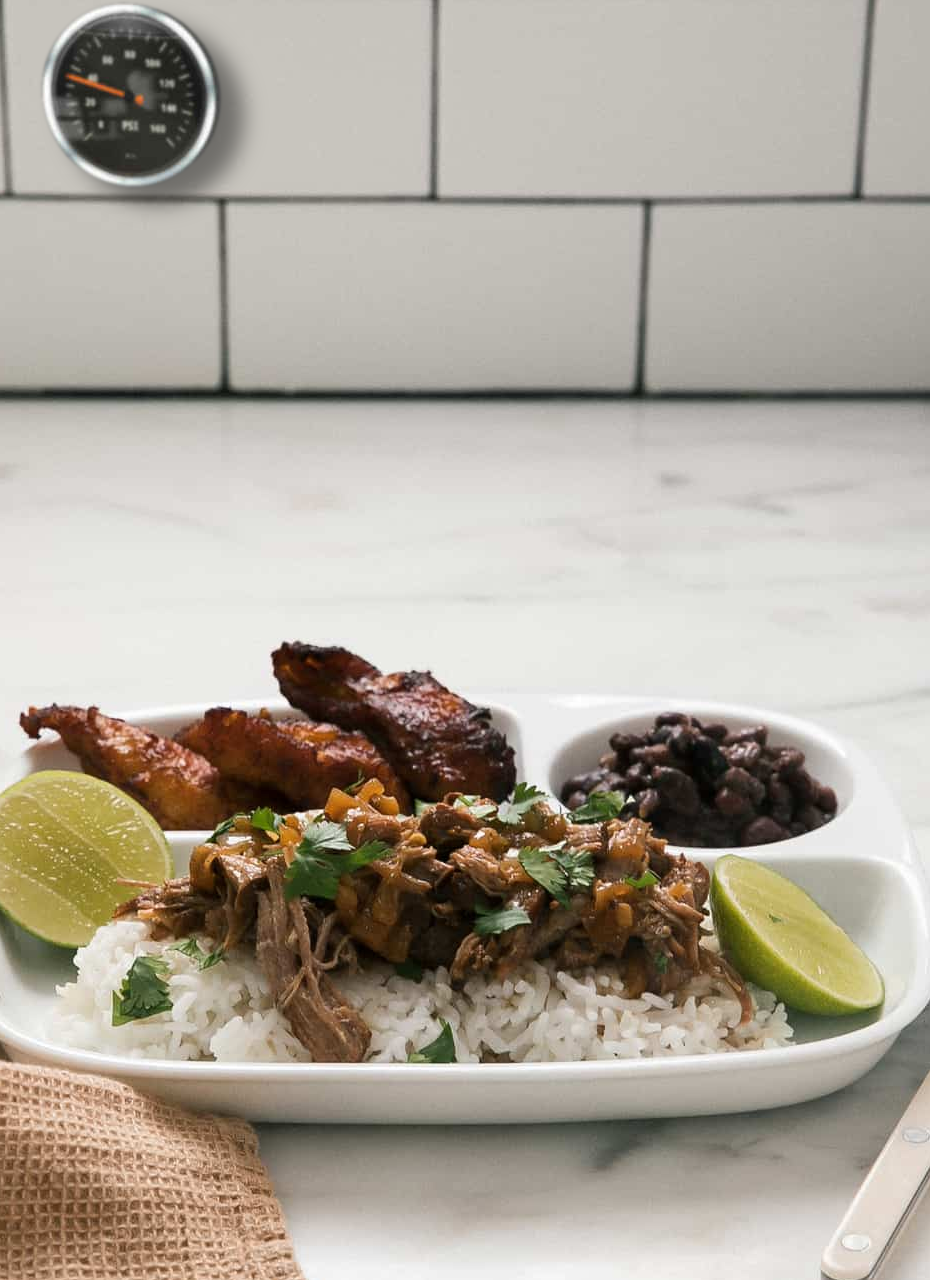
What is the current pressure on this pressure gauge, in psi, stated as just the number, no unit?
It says 35
